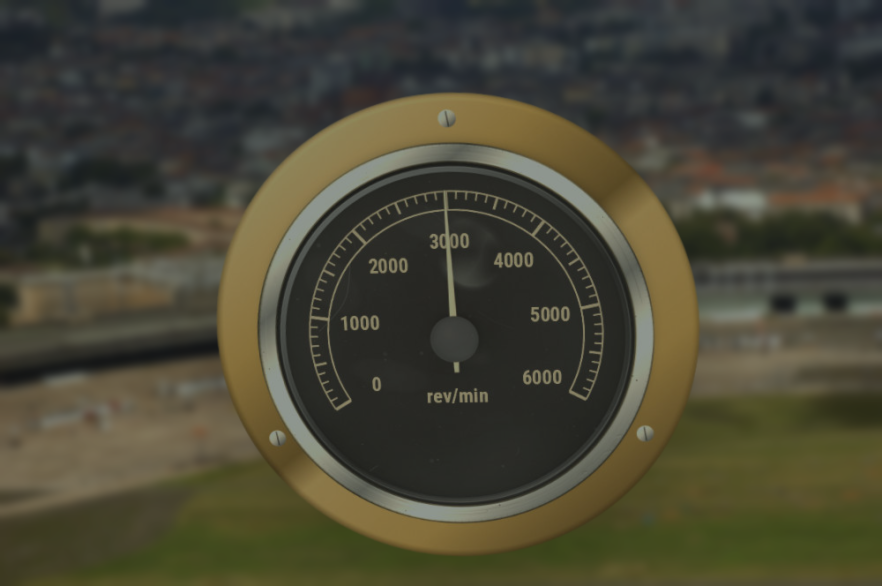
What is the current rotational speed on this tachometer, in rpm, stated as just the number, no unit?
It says 3000
